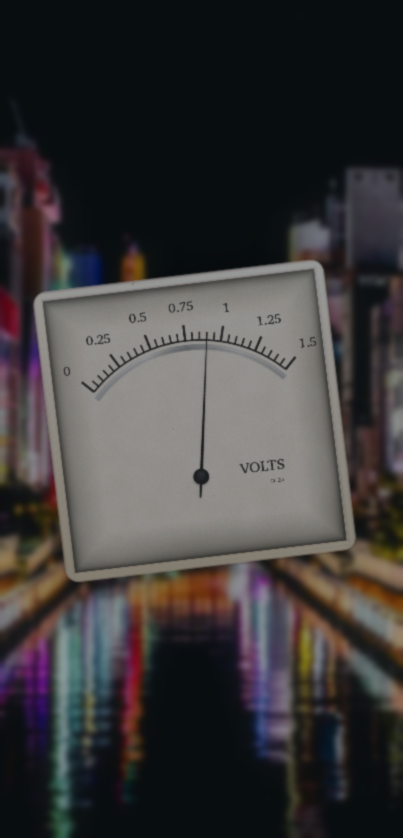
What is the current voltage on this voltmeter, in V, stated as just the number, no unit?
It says 0.9
